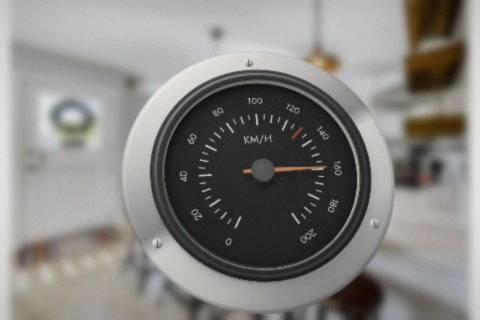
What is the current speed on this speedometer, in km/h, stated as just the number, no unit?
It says 160
